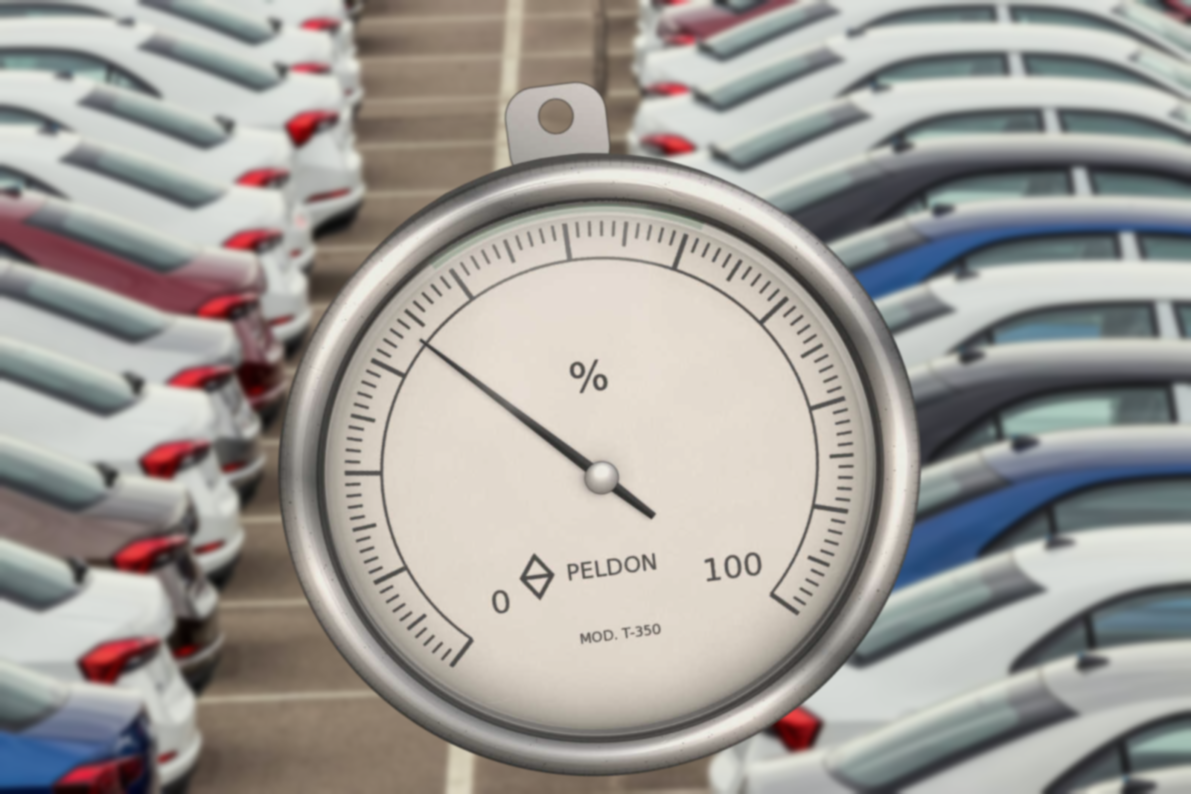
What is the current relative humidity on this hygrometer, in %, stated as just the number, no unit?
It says 34
